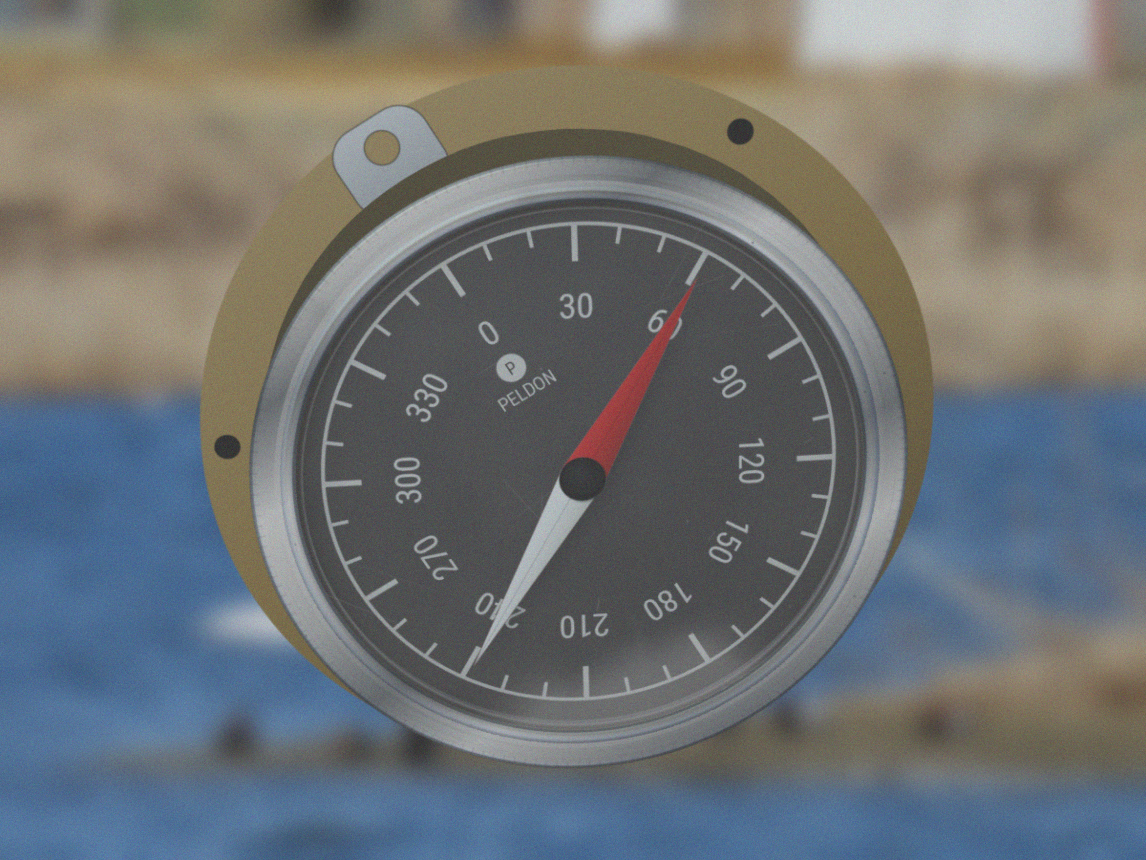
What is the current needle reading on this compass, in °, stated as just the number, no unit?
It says 60
